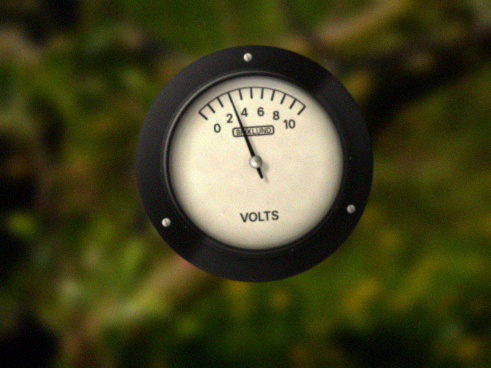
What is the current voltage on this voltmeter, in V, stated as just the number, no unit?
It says 3
